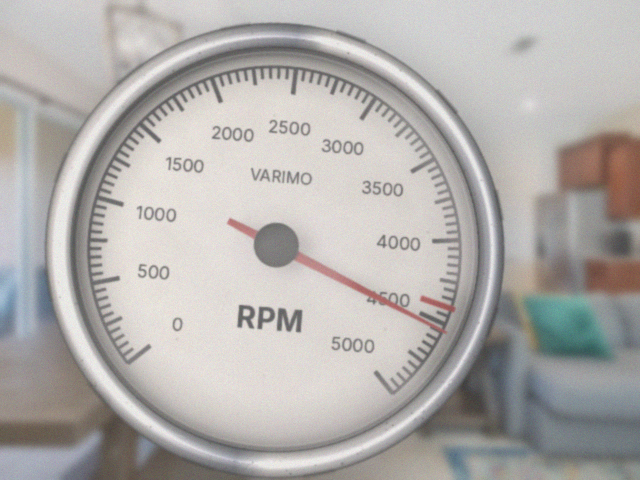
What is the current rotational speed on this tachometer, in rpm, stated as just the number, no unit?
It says 4550
